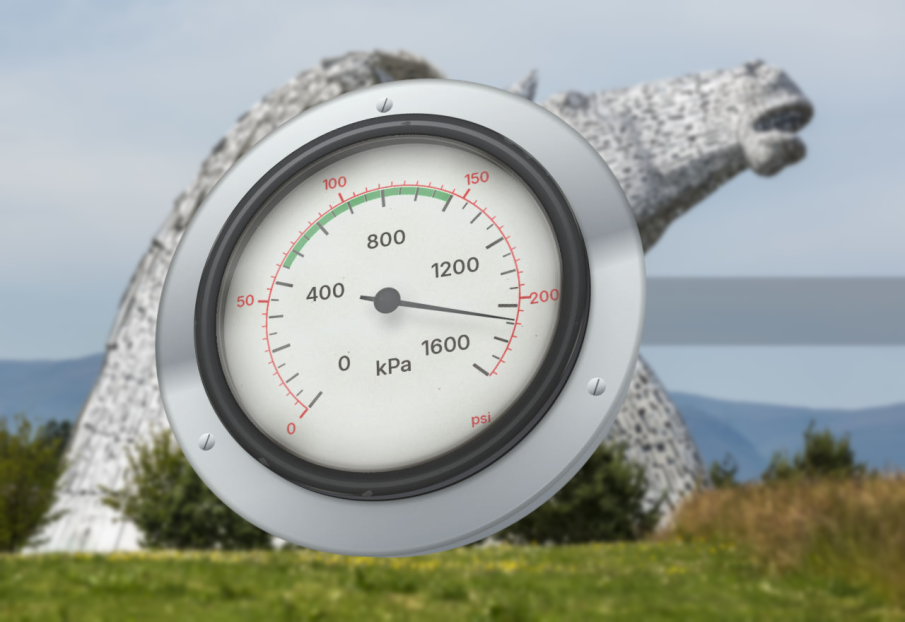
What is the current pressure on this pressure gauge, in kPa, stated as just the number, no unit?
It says 1450
